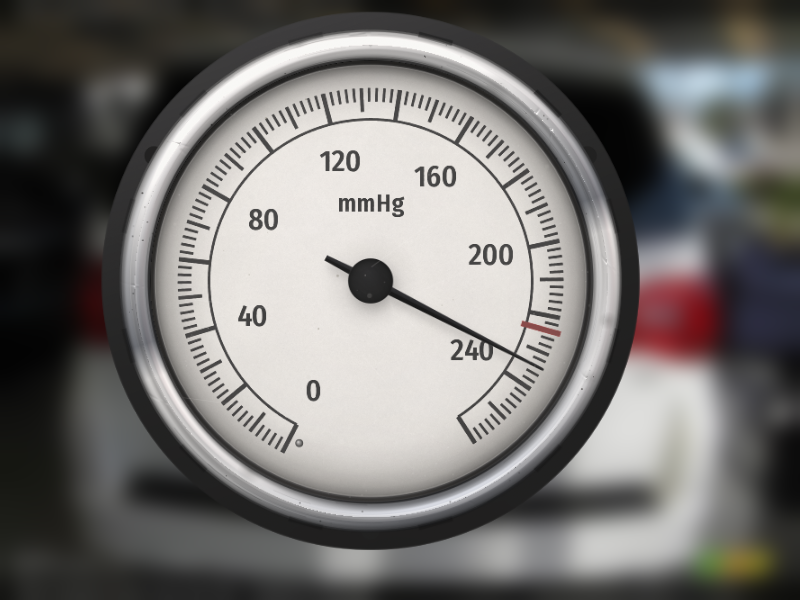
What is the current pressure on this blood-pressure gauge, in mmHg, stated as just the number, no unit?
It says 234
